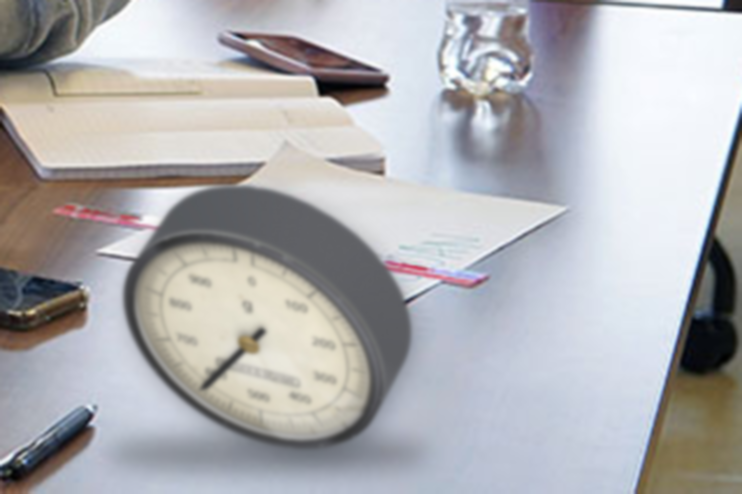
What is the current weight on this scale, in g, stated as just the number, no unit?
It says 600
